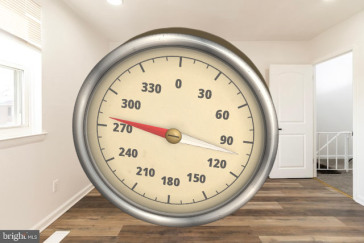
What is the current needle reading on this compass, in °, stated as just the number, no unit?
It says 280
